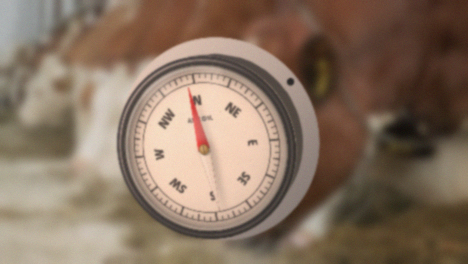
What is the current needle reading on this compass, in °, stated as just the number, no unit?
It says 355
